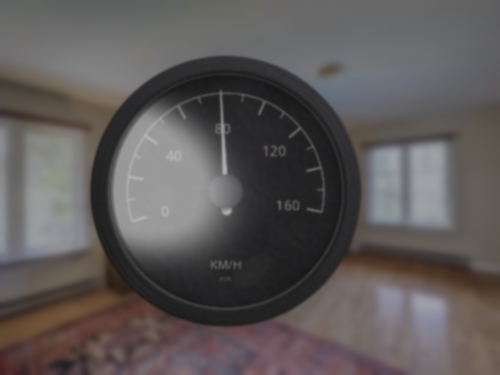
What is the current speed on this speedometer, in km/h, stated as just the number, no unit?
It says 80
